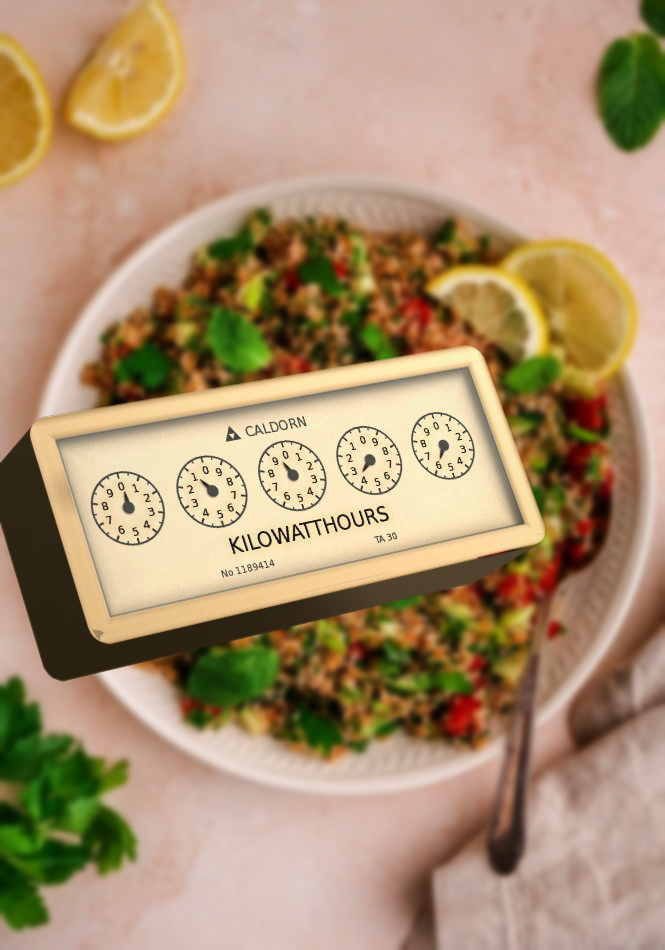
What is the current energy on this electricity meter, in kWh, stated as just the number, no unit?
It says 936
